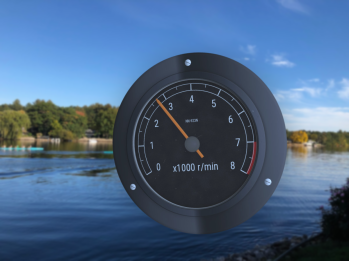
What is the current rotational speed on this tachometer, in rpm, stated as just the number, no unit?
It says 2750
